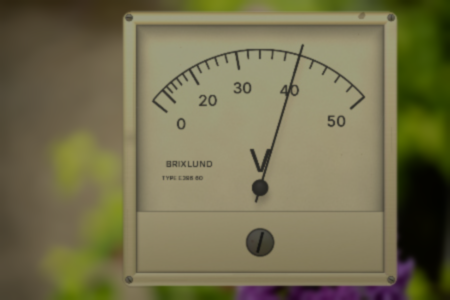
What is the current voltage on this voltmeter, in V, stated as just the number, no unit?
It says 40
